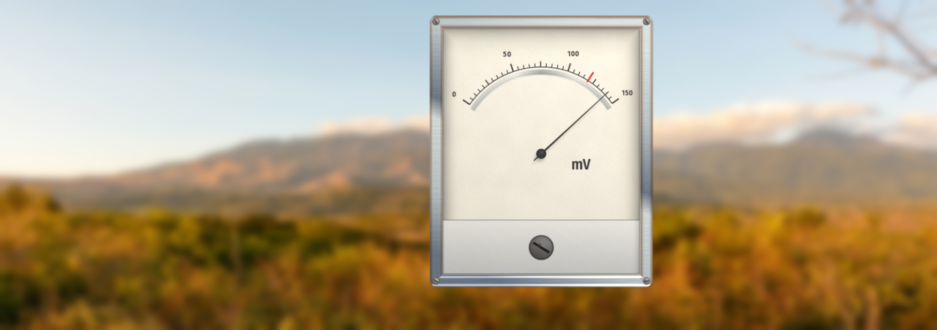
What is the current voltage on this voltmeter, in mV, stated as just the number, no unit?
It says 140
